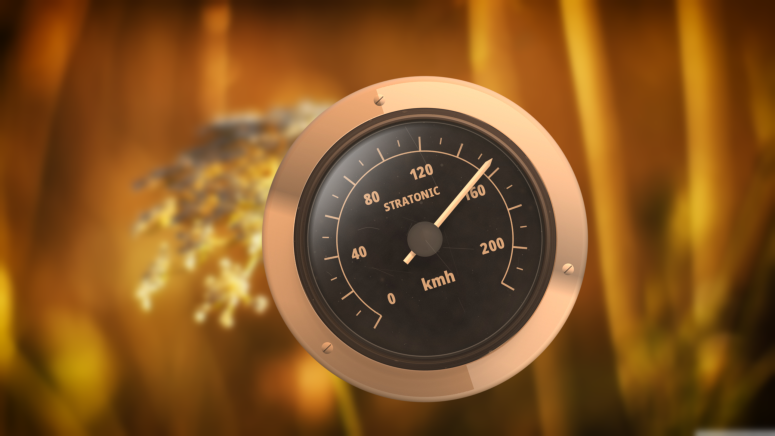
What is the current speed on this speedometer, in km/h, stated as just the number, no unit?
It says 155
